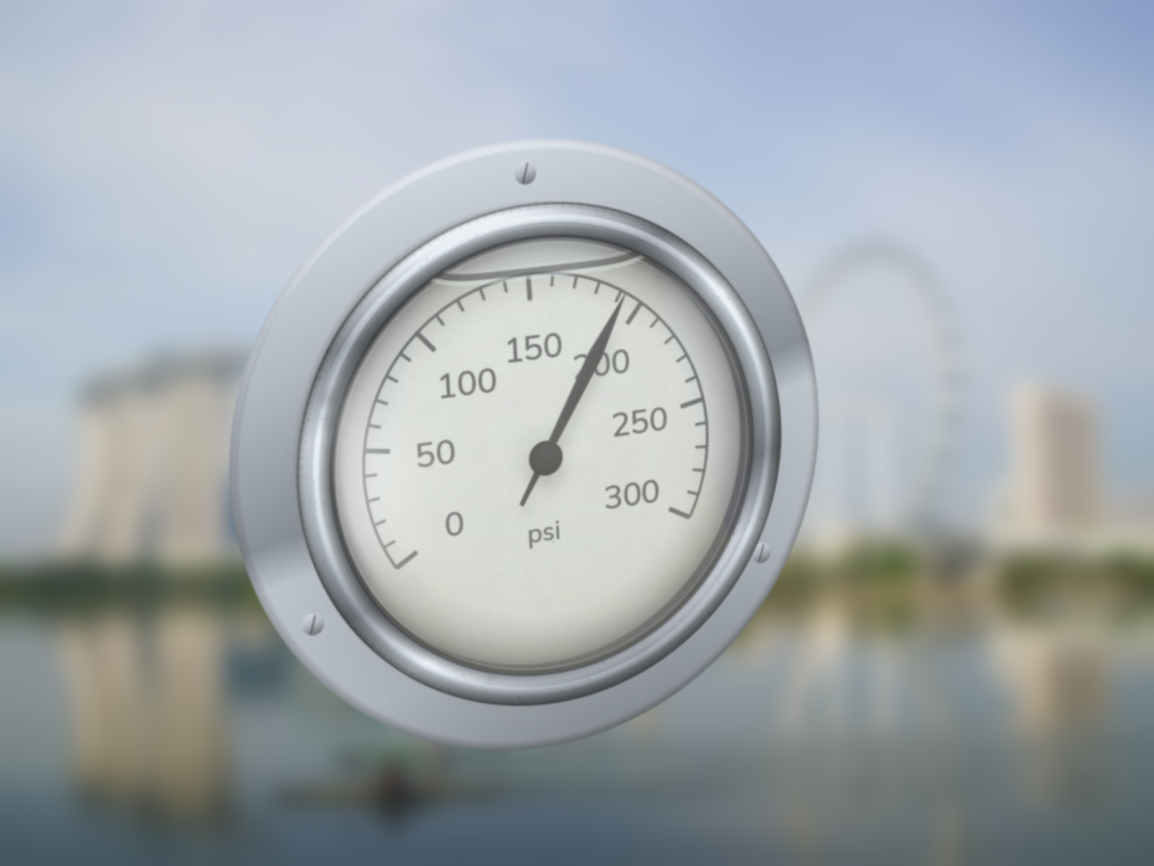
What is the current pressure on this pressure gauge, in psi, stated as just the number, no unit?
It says 190
